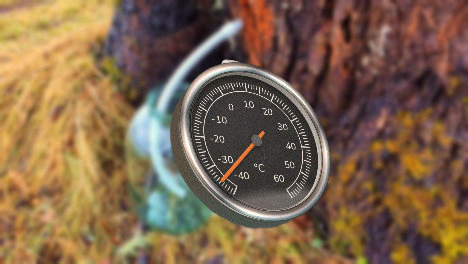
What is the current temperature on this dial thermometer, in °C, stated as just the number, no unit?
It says -35
